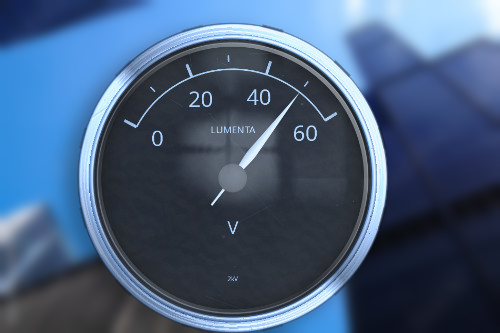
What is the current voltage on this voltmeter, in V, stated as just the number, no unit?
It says 50
